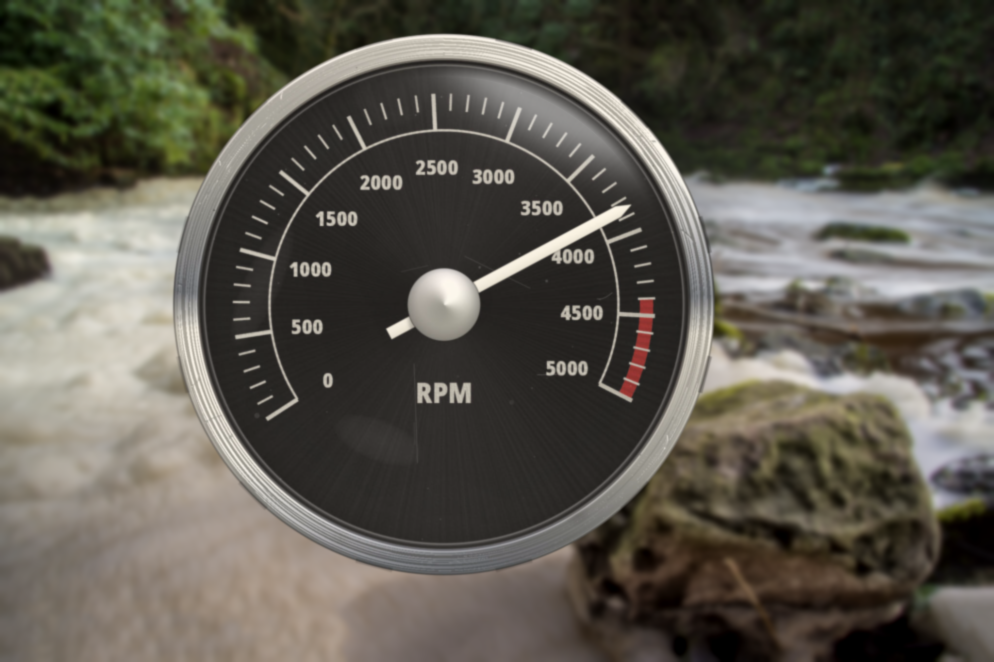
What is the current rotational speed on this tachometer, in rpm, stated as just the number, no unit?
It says 3850
